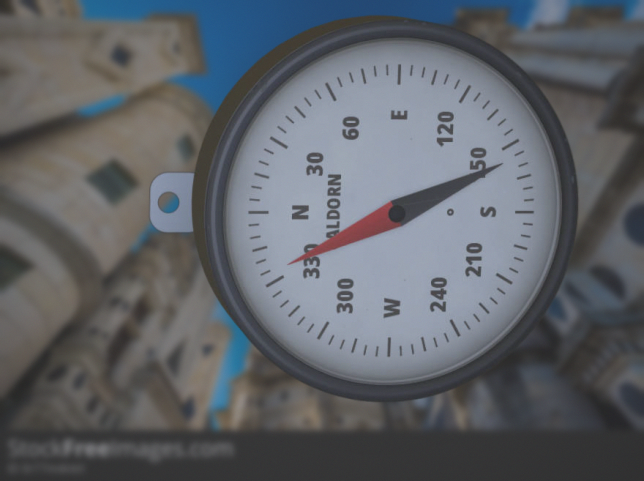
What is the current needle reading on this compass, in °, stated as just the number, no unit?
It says 335
